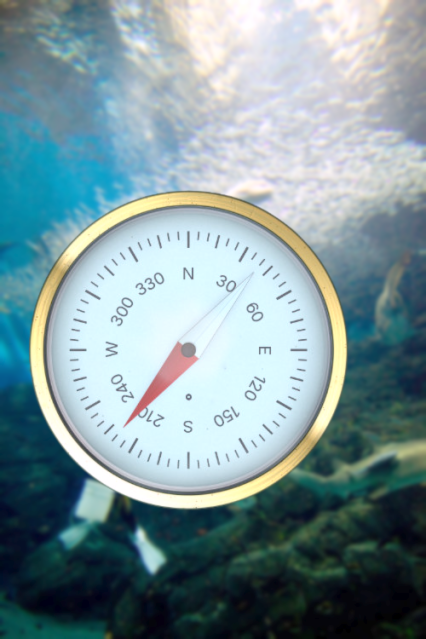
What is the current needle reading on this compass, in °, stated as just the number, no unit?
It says 220
